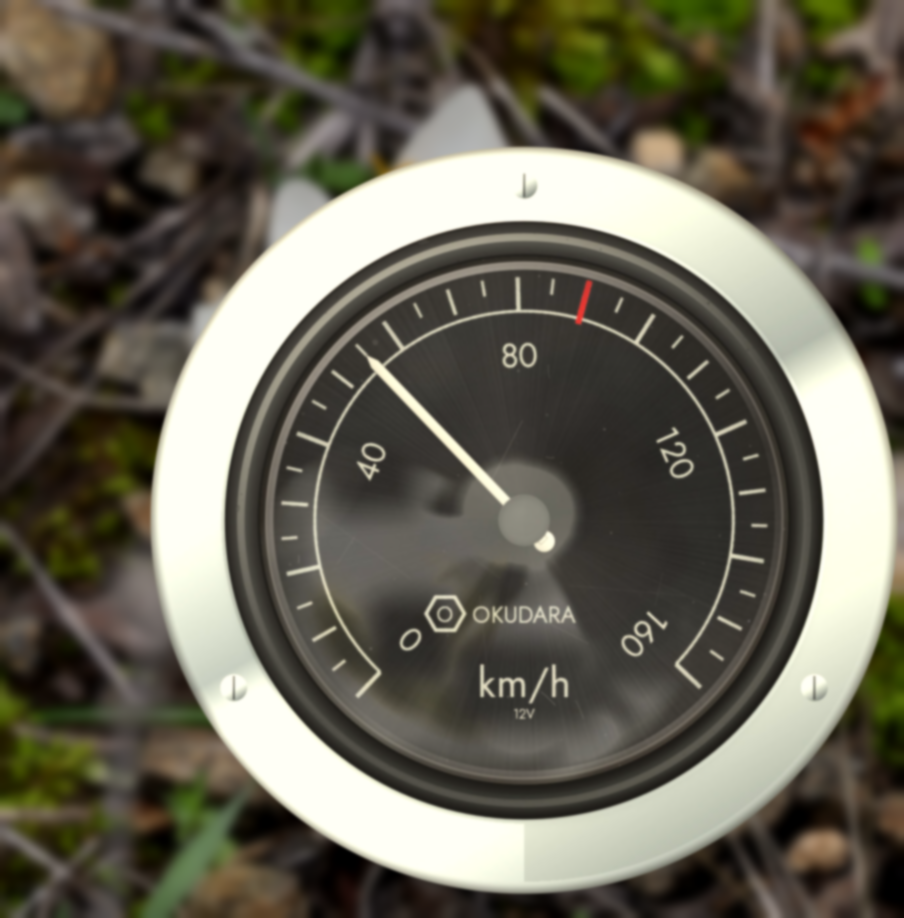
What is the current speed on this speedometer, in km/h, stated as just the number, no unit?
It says 55
